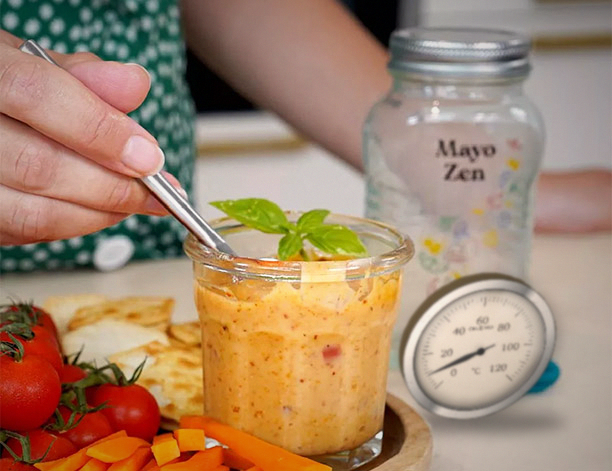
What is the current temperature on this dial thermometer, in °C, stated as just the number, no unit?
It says 10
